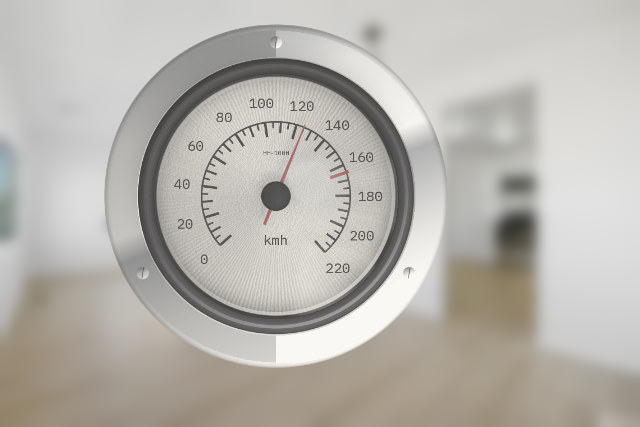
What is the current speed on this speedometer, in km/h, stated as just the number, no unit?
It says 125
